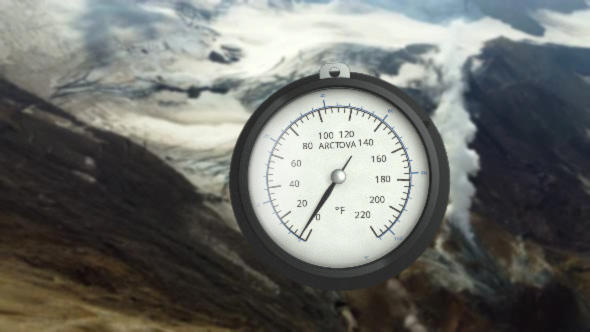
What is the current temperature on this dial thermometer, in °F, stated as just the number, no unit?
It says 4
